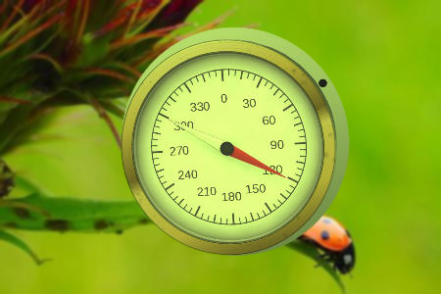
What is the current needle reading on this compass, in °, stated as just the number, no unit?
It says 120
